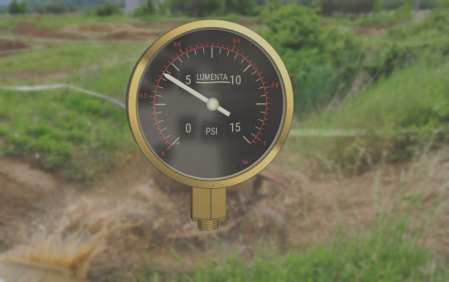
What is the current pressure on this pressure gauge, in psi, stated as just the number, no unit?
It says 4.25
